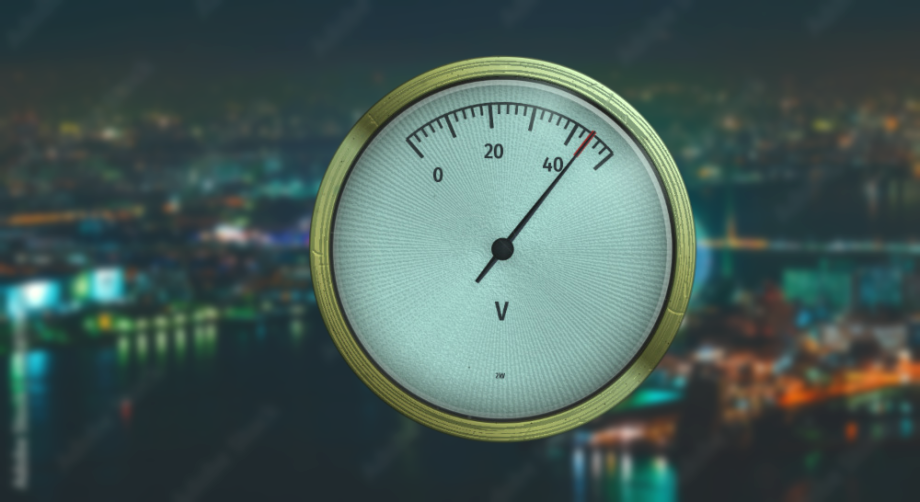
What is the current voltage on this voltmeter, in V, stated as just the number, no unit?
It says 44
